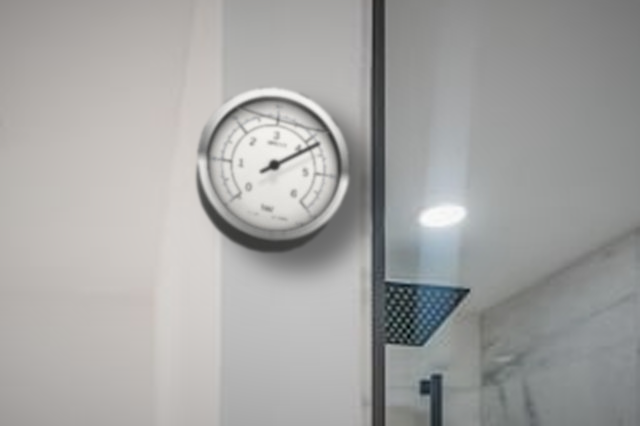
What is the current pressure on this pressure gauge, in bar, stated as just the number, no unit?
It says 4.25
